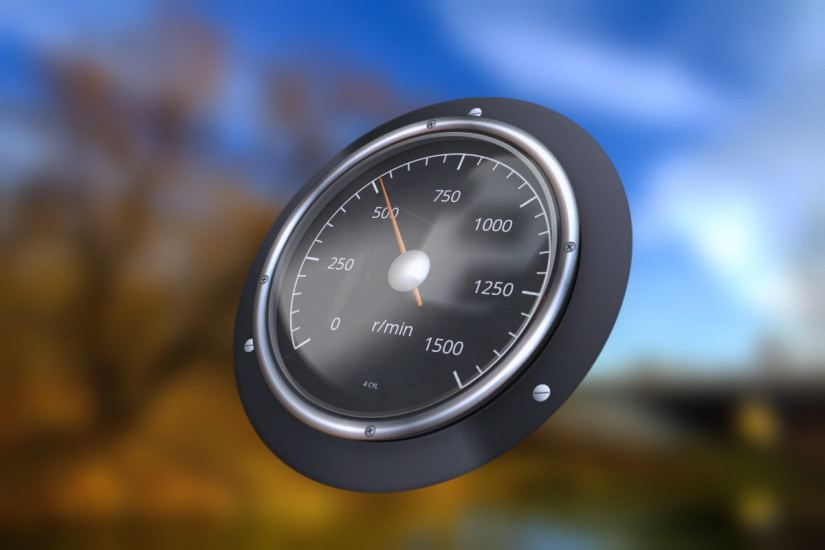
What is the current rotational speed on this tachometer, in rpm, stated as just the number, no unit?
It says 525
